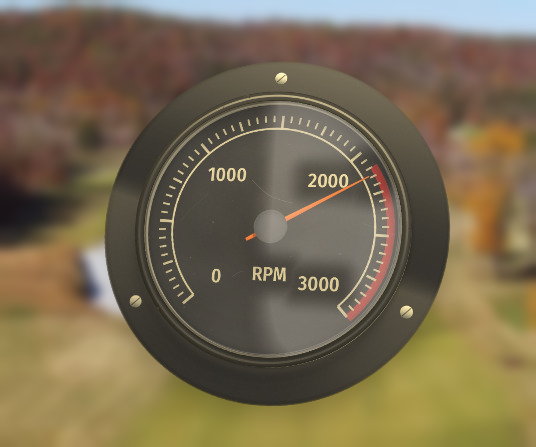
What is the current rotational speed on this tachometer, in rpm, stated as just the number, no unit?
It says 2150
